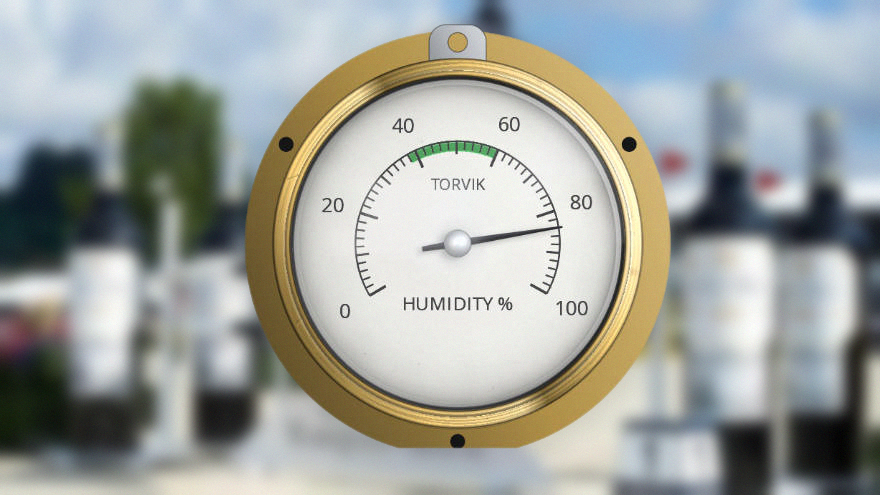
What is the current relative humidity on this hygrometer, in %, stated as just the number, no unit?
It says 84
